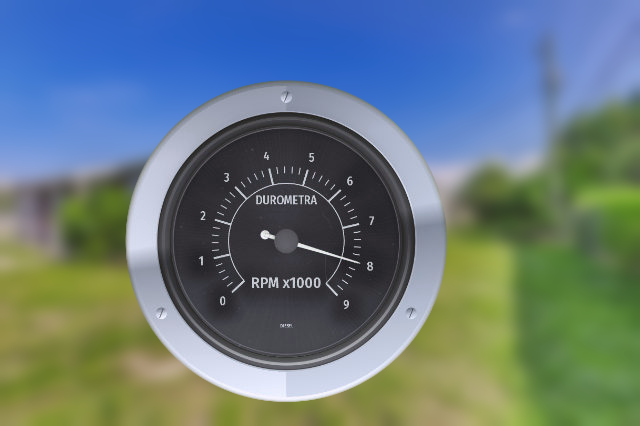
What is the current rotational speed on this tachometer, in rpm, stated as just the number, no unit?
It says 8000
